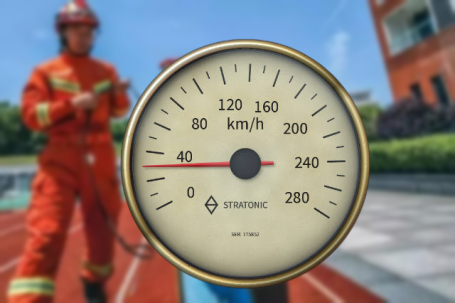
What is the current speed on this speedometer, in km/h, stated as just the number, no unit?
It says 30
